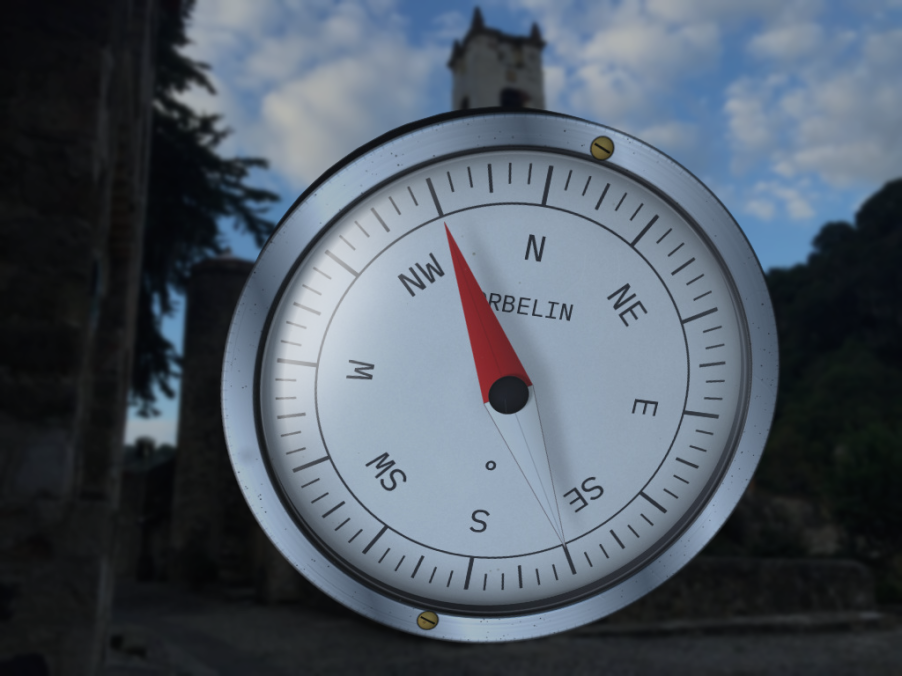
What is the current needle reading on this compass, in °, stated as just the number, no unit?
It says 330
